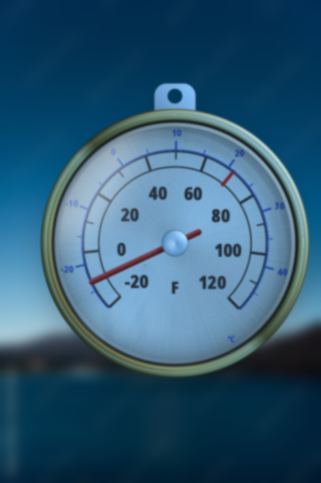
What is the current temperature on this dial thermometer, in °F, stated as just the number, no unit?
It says -10
